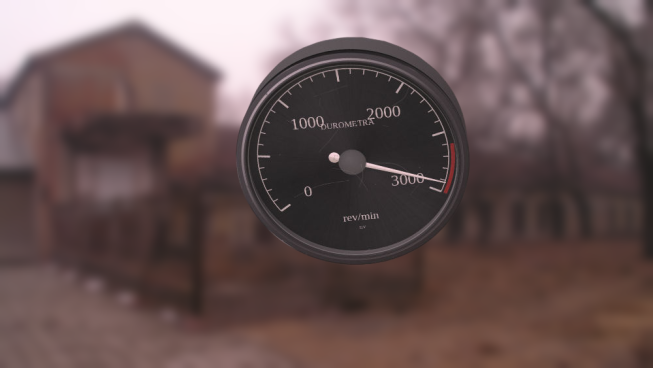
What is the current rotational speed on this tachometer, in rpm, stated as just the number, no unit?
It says 2900
